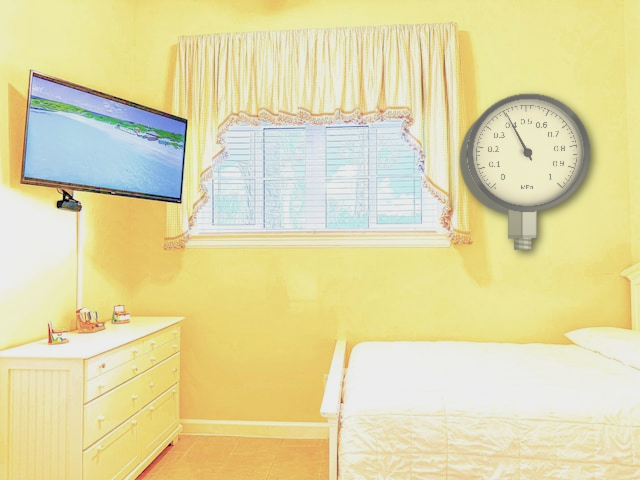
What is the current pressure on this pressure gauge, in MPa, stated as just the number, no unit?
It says 0.4
